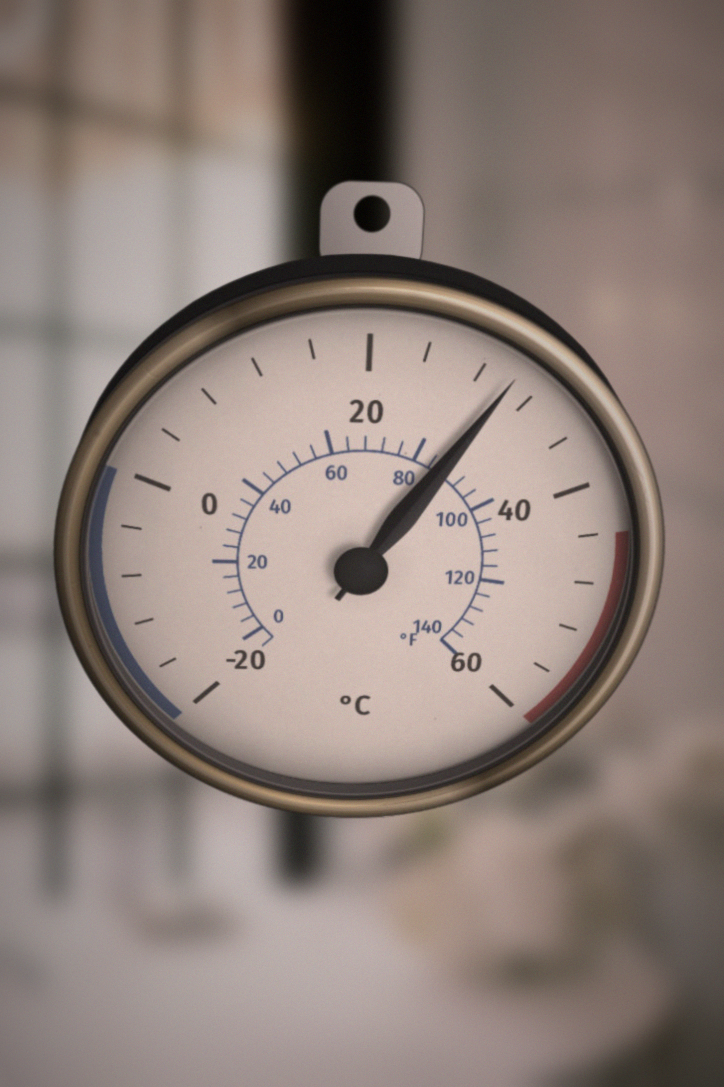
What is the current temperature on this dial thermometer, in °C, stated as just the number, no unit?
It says 30
